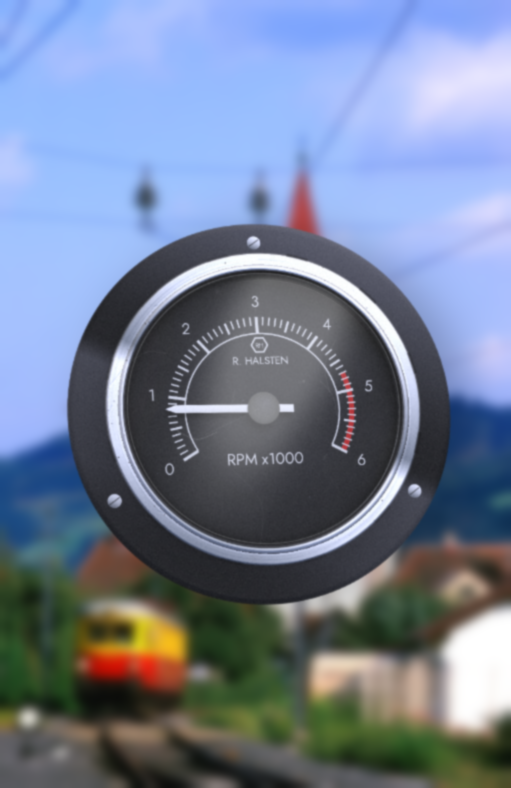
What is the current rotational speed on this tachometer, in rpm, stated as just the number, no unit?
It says 800
